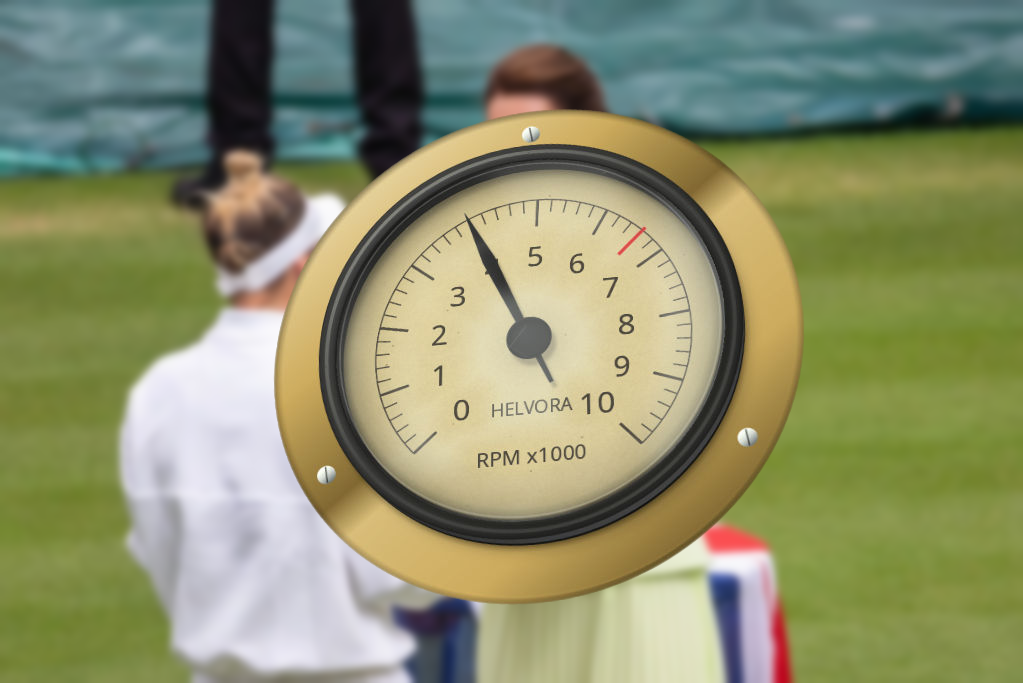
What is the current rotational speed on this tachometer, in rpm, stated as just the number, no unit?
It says 4000
